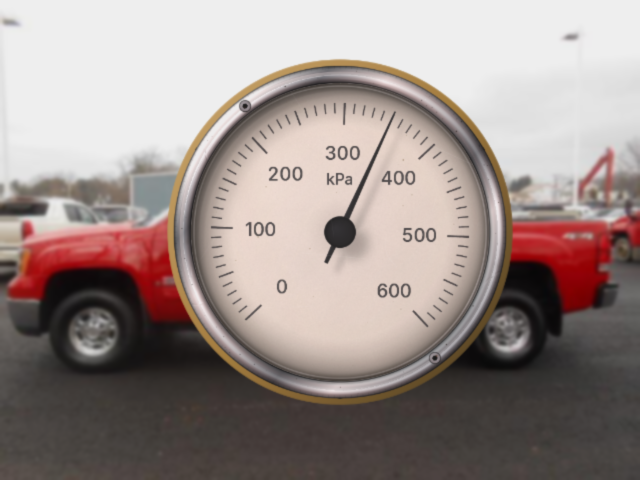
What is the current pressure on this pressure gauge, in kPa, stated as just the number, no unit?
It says 350
